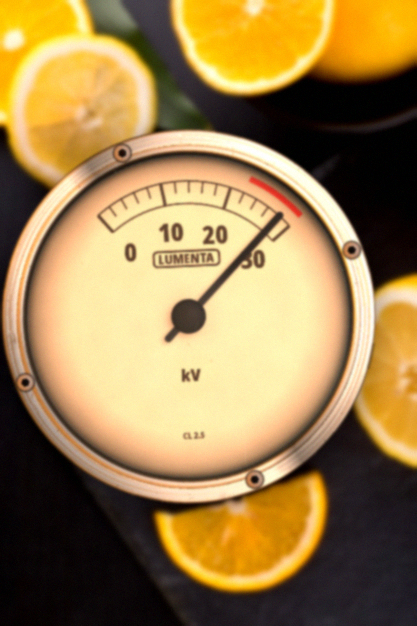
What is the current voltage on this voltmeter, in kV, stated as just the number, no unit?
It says 28
